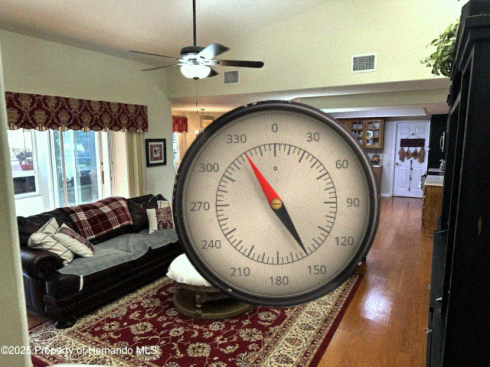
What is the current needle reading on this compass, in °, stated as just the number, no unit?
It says 330
